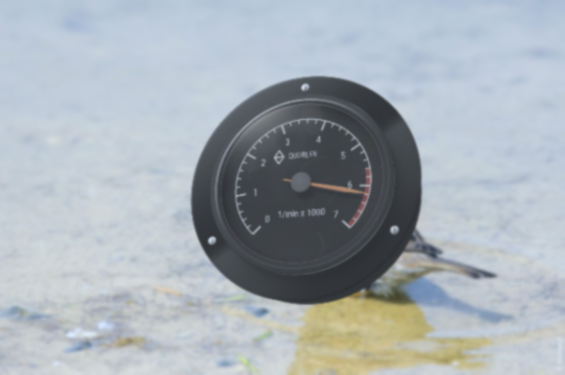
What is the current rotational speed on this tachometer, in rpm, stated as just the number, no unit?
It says 6200
